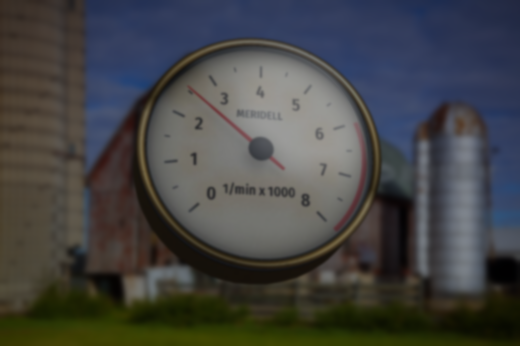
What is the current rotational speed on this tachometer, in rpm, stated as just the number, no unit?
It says 2500
